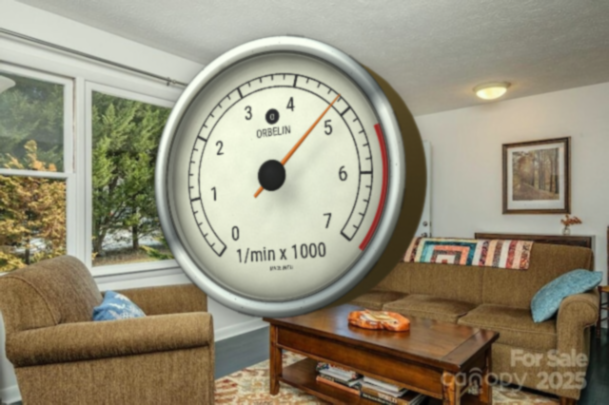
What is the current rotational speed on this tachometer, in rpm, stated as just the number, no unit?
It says 4800
